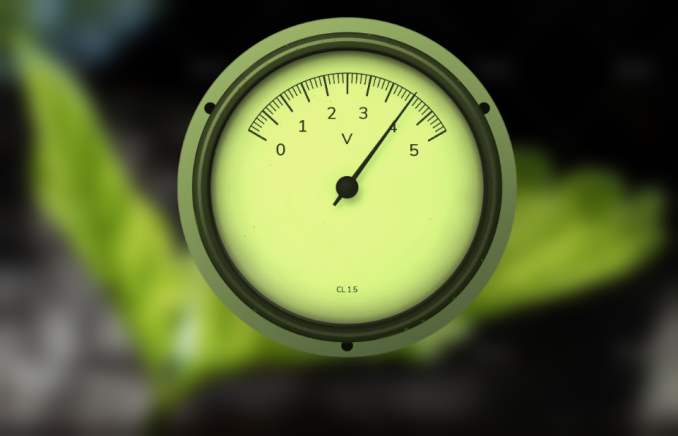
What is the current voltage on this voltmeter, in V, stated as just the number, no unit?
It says 4
